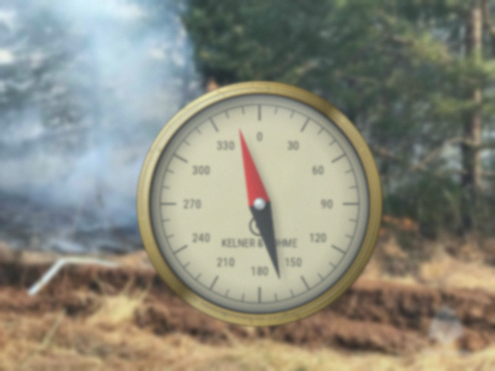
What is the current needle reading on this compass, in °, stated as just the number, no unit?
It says 345
